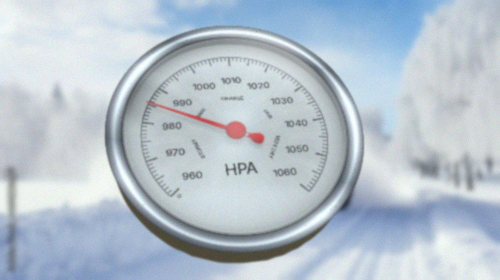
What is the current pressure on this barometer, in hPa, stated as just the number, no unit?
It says 985
